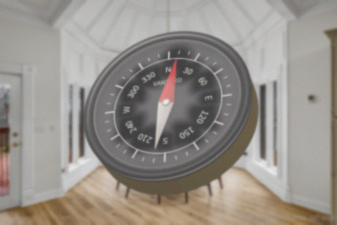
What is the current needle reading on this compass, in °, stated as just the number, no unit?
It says 10
